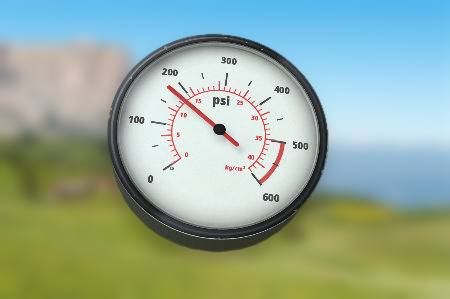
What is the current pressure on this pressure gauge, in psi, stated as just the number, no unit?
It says 175
